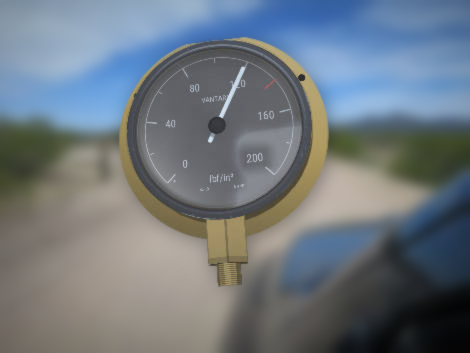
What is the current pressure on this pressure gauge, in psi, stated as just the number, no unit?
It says 120
